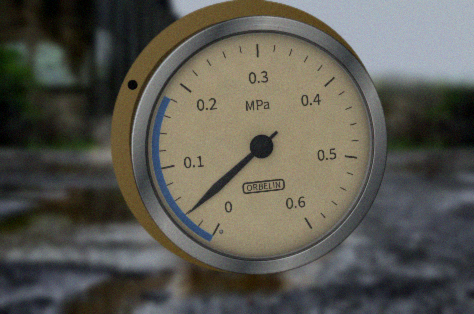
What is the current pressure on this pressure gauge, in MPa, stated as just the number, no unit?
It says 0.04
